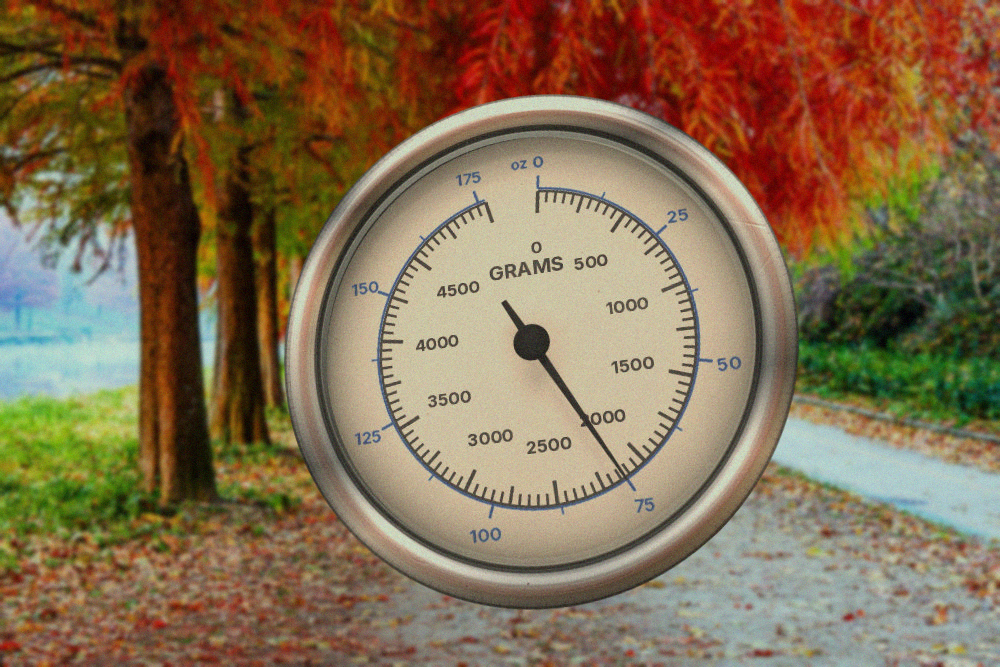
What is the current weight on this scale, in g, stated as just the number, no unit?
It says 2125
